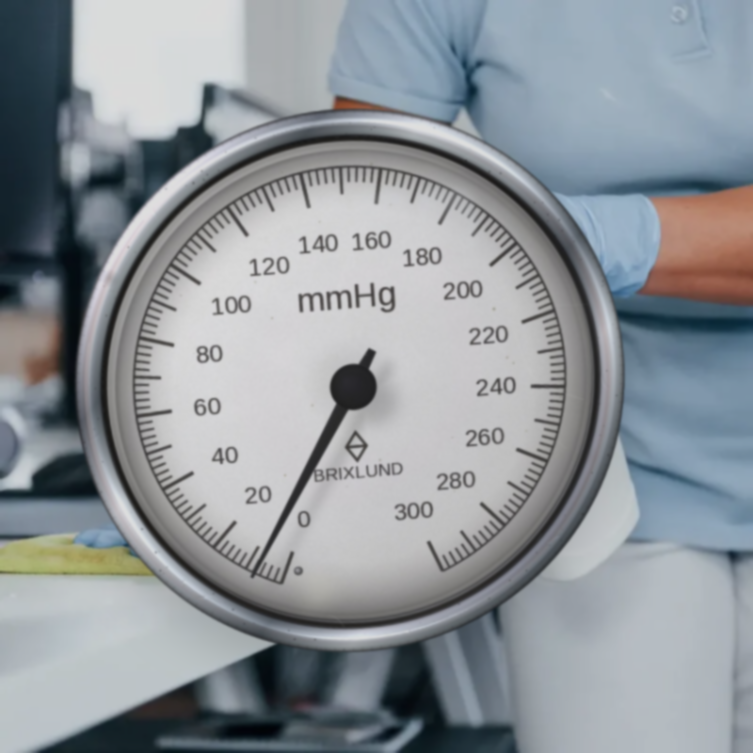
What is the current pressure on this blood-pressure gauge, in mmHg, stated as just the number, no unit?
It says 8
